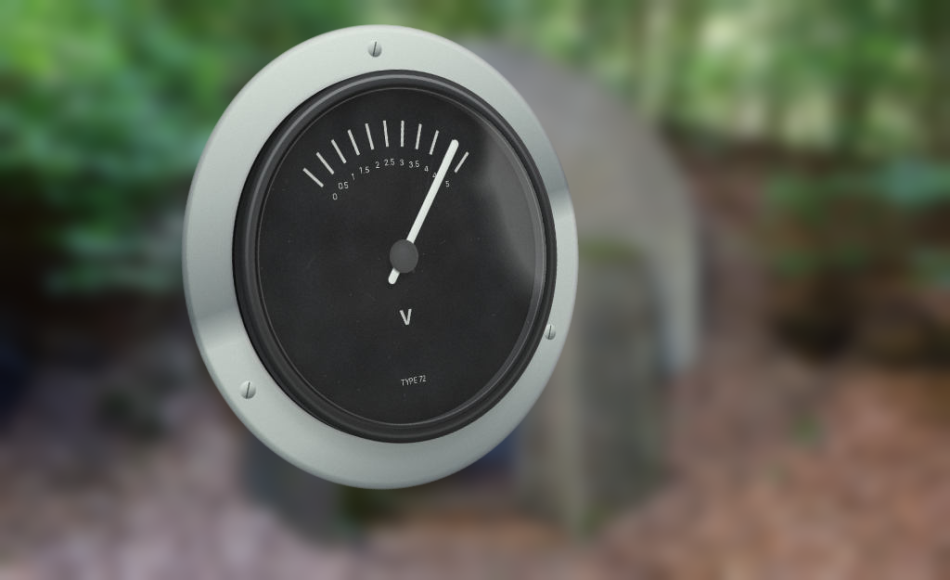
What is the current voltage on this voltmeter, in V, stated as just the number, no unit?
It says 4.5
